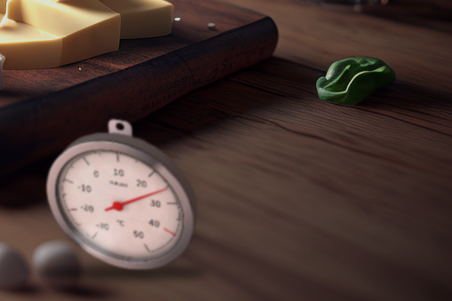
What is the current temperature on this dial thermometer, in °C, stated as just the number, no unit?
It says 25
